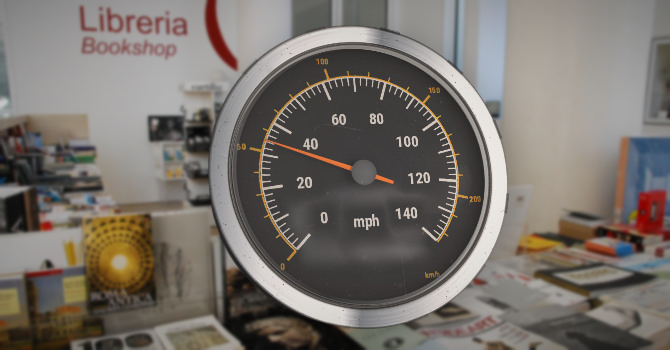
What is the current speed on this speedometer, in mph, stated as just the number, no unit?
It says 34
